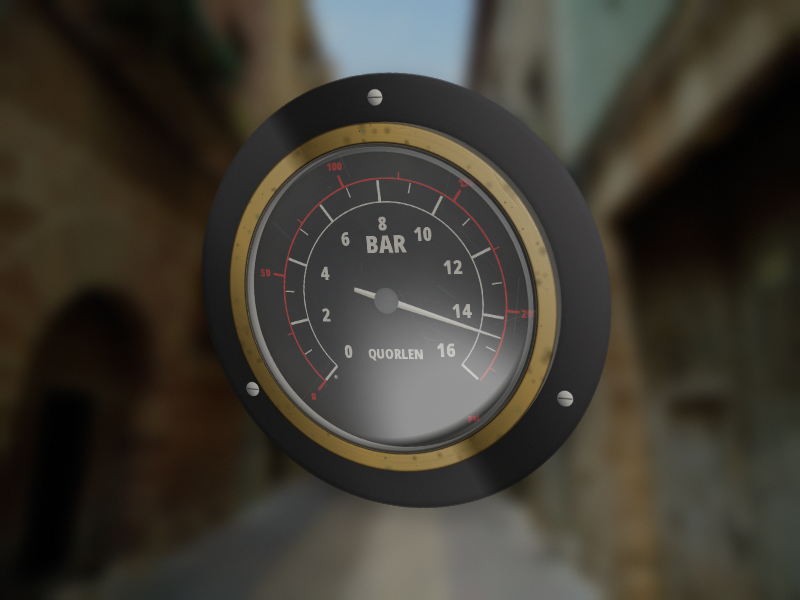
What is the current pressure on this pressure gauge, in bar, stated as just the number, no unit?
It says 14.5
